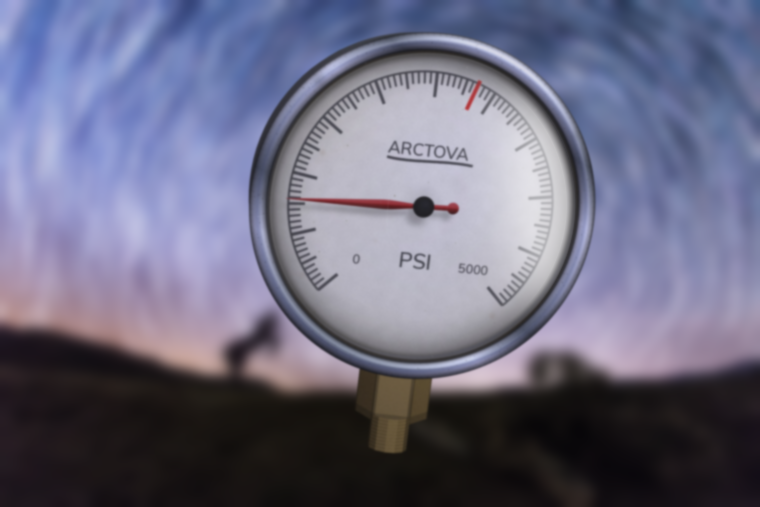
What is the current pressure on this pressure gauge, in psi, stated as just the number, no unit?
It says 800
